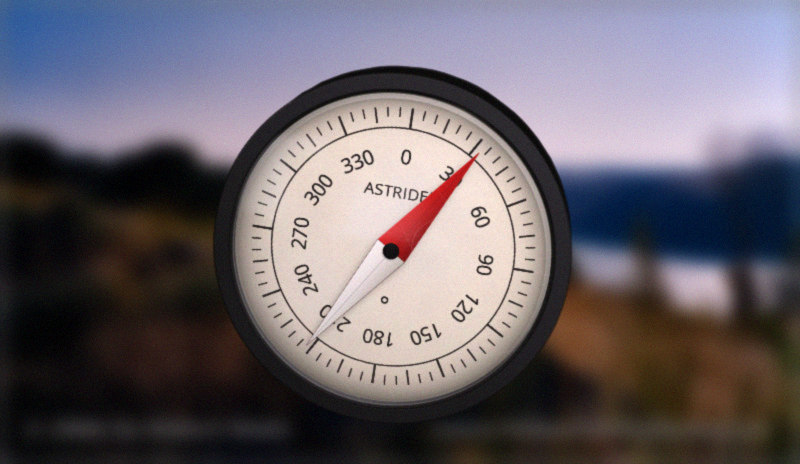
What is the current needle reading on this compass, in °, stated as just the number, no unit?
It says 32.5
